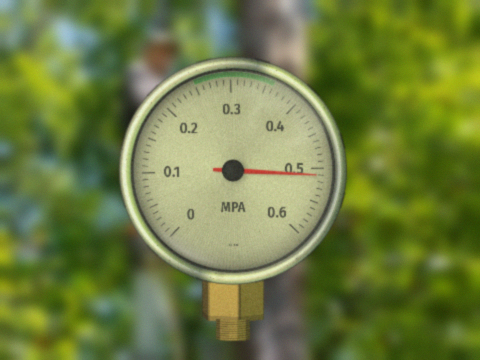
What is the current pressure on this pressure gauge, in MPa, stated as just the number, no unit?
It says 0.51
